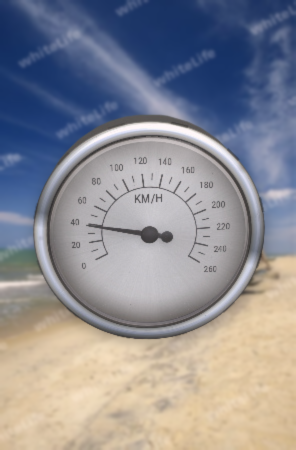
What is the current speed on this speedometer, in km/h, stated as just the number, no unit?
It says 40
